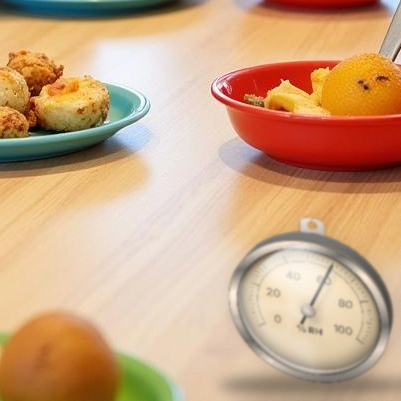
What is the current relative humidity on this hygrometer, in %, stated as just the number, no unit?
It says 60
